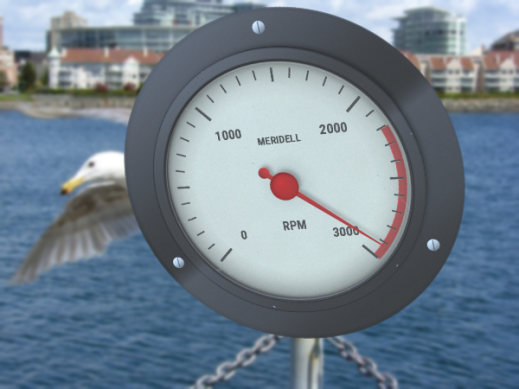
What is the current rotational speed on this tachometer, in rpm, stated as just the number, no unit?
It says 2900
